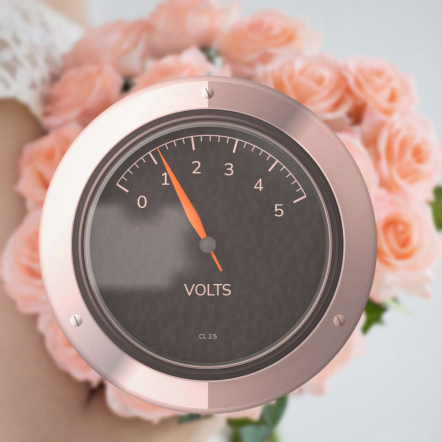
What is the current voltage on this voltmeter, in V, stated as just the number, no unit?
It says 1.2
